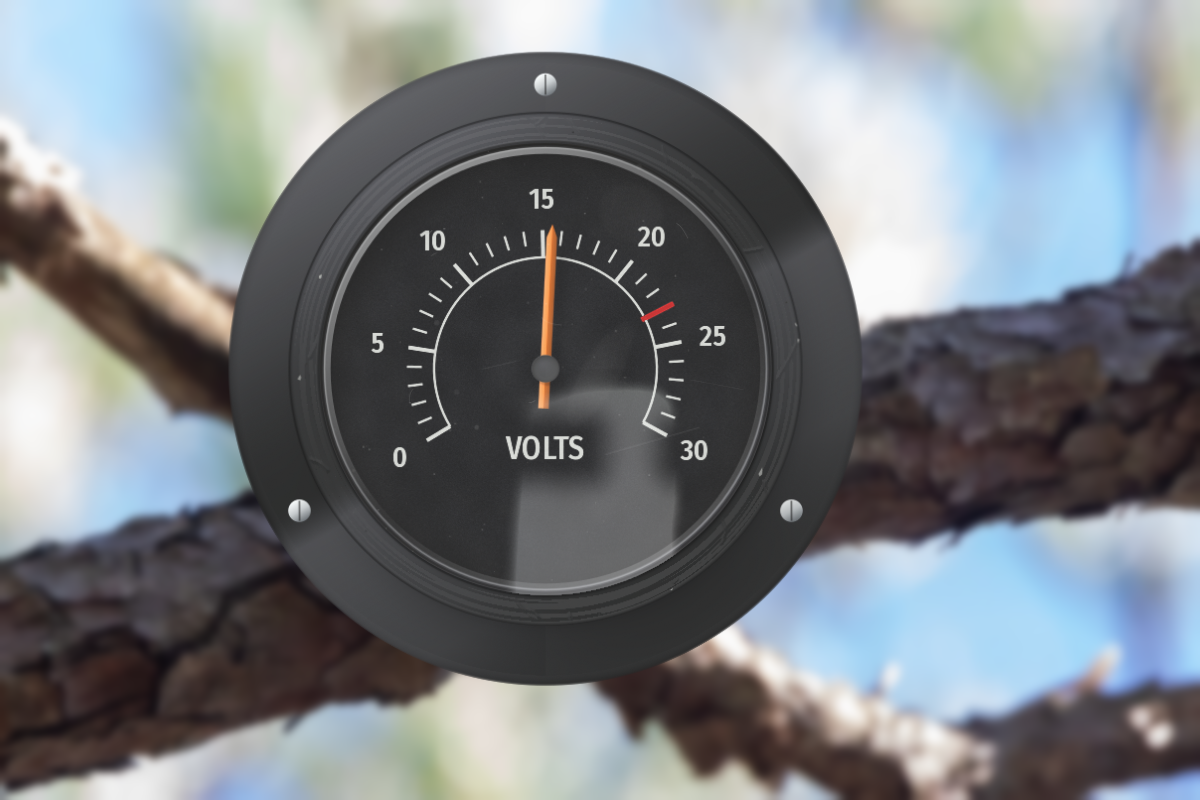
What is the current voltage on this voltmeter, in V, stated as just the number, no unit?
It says 15.5
